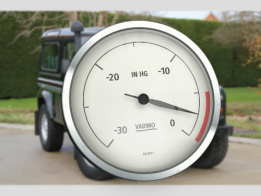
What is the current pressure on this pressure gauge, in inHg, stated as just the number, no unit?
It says -2.5
